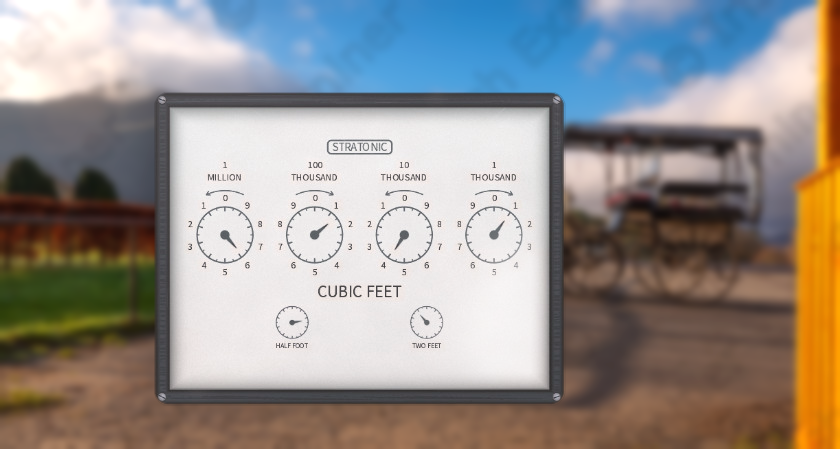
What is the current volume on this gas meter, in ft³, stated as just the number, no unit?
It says 614100
